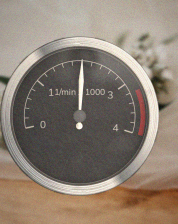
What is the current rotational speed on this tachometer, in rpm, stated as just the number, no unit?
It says 2000
